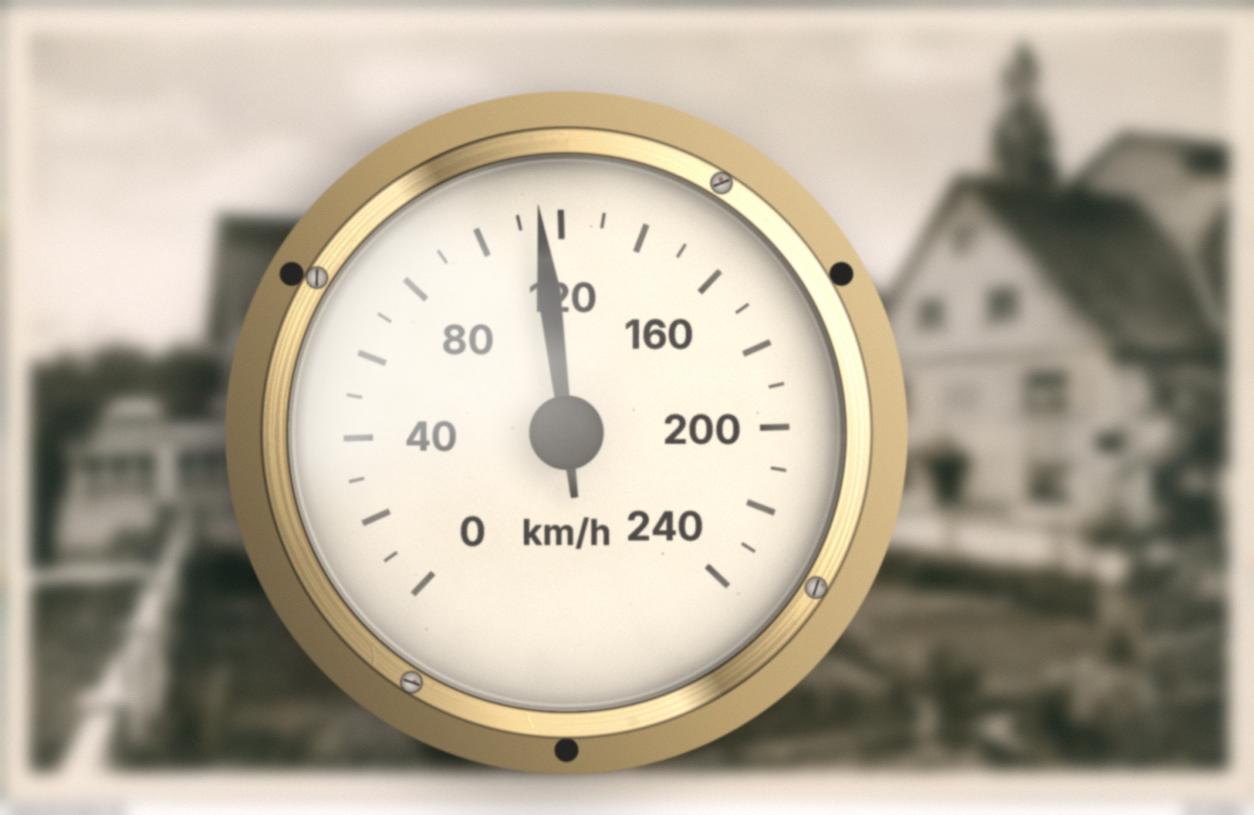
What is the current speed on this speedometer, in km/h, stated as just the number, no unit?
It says 115
